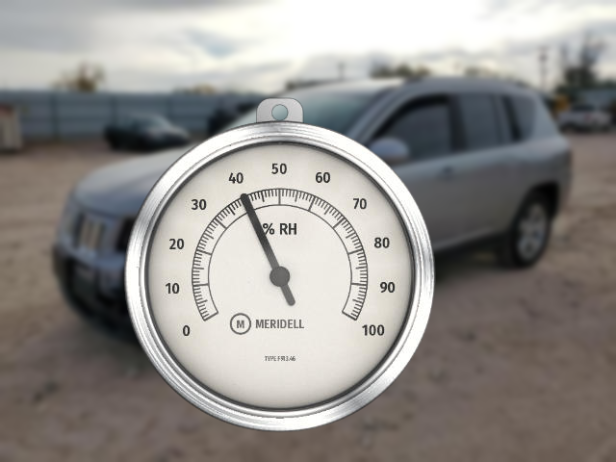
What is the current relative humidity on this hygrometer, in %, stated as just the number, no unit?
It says 40
